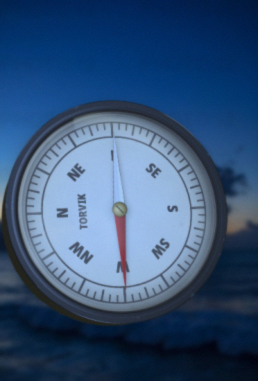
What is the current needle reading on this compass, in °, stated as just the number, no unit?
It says 270
